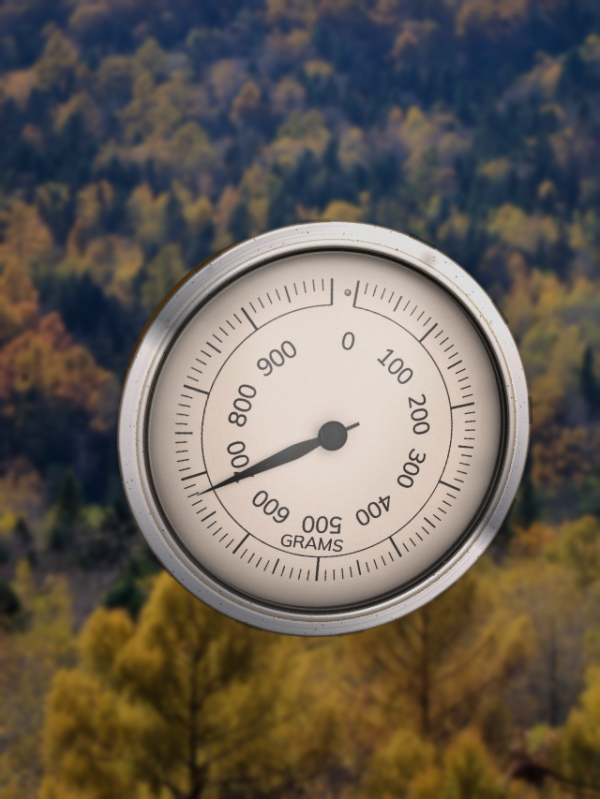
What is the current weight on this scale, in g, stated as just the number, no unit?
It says 680
